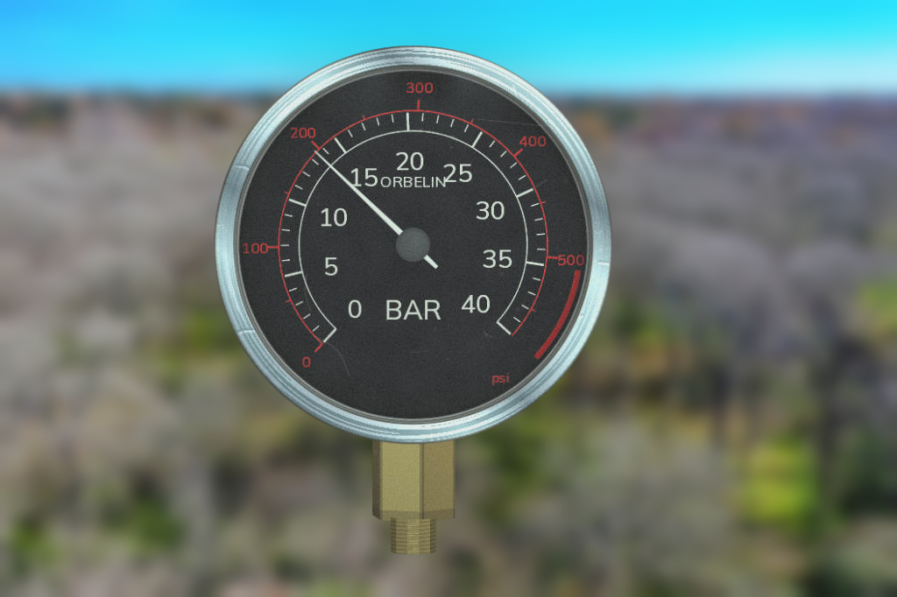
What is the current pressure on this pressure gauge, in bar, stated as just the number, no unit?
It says 13.5
